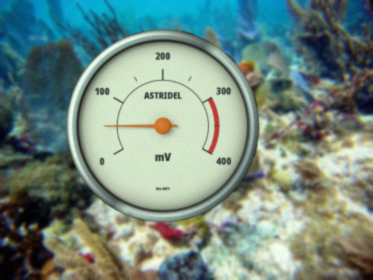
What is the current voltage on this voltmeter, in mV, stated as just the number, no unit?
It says 50
